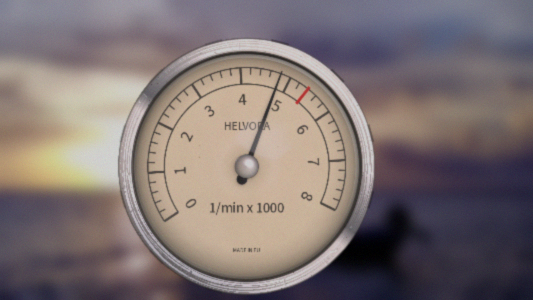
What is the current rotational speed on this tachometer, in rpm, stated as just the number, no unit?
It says 4800
